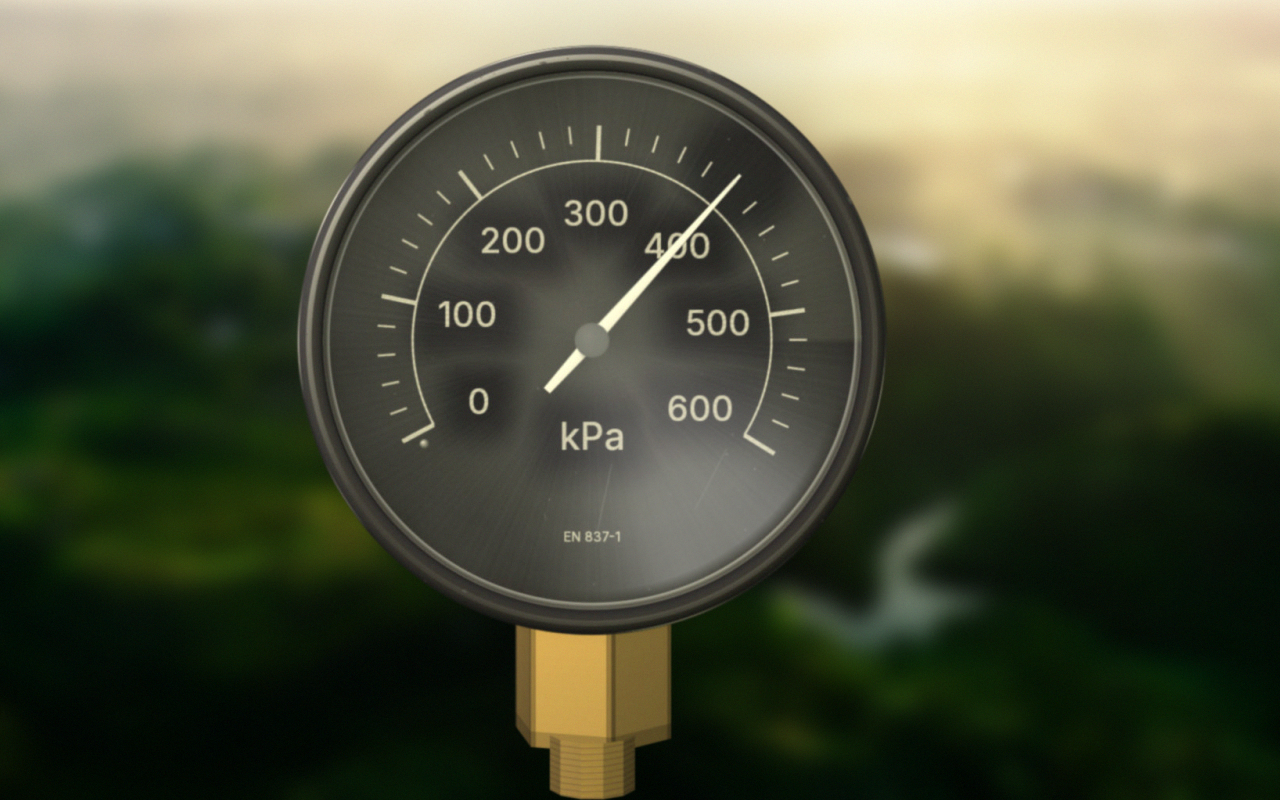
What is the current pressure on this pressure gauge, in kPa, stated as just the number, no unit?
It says 400
